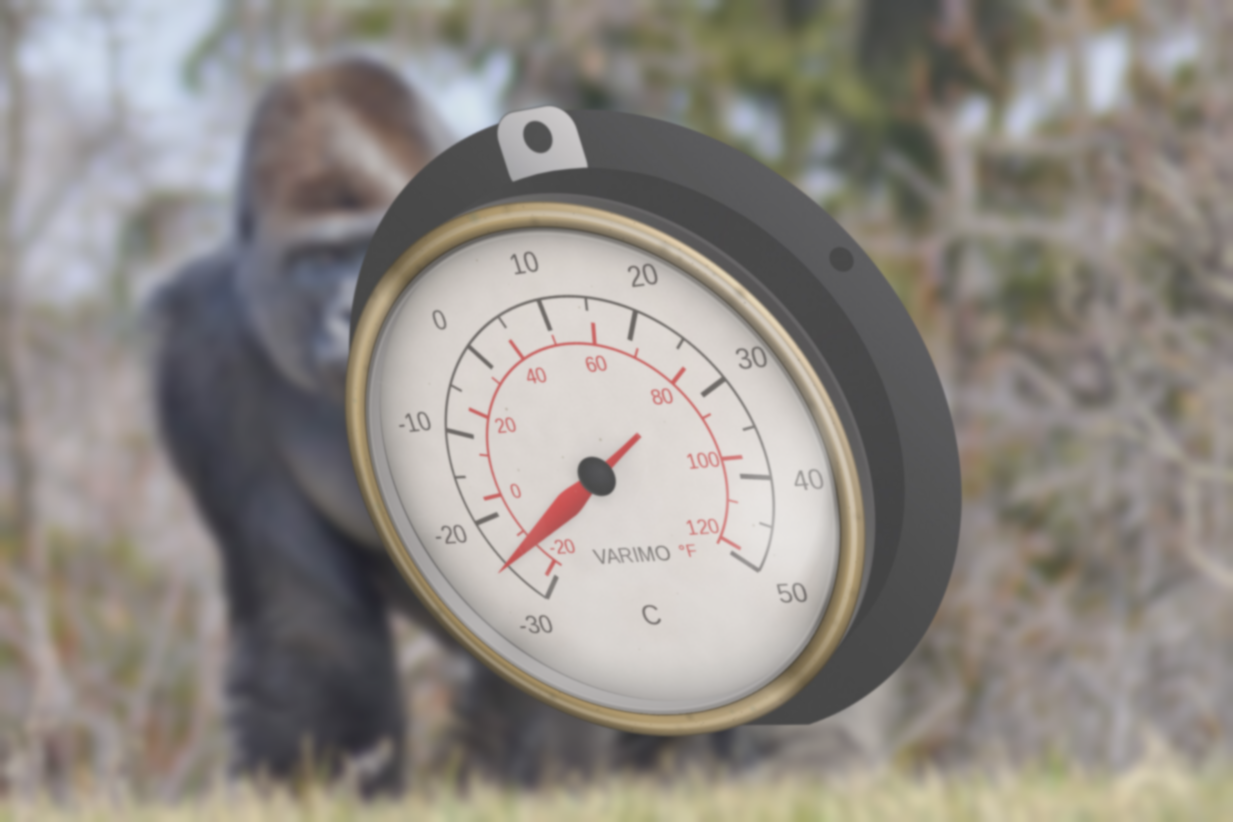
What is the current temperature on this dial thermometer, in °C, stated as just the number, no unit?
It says -25
